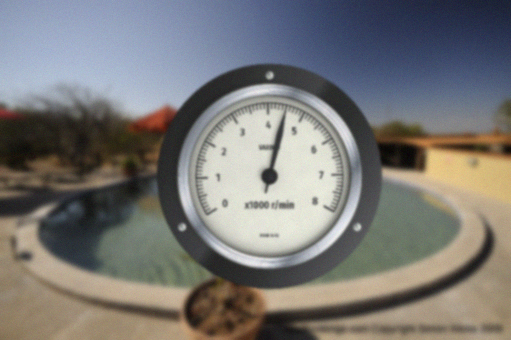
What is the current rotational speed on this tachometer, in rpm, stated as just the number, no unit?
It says 4500
